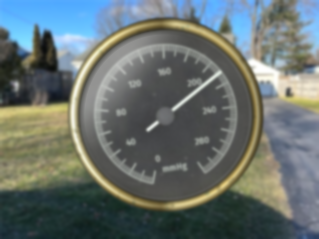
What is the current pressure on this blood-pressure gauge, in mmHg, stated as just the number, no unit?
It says 210
